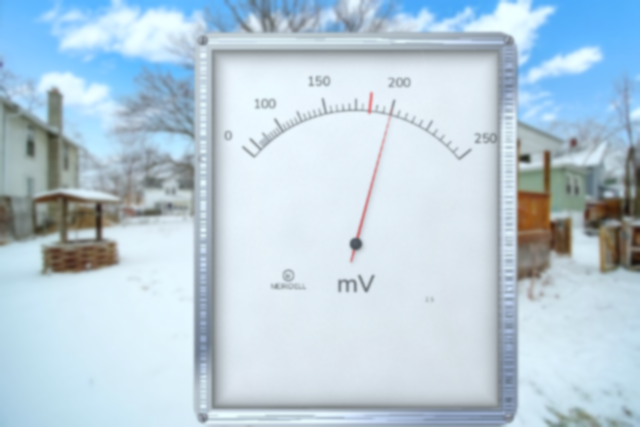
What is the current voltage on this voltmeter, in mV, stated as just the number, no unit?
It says 200
